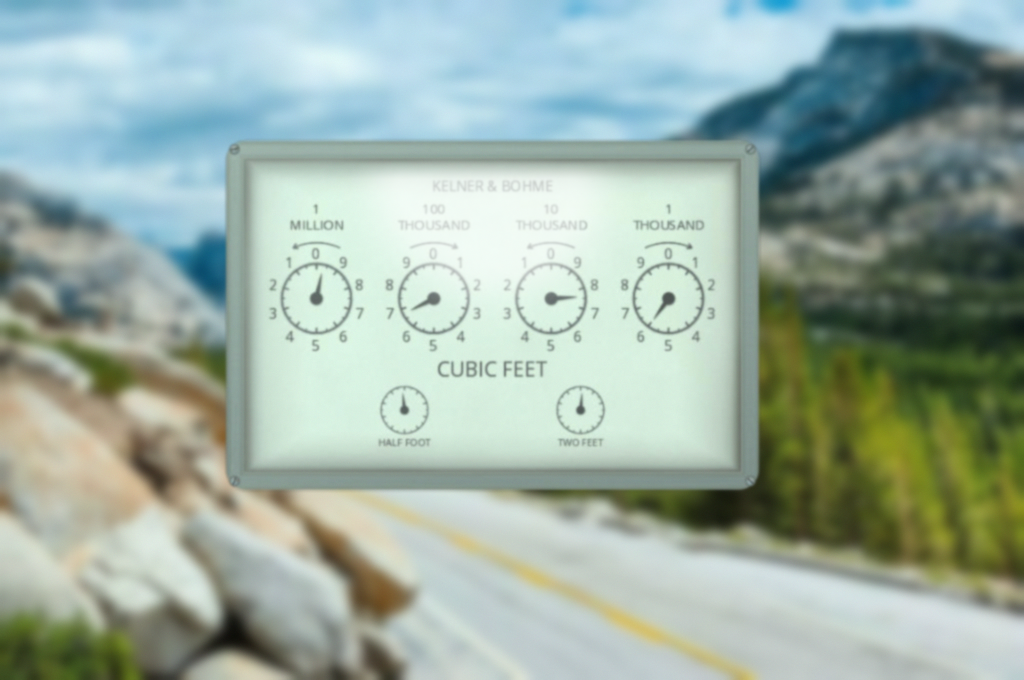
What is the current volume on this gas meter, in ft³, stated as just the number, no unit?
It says 967600
